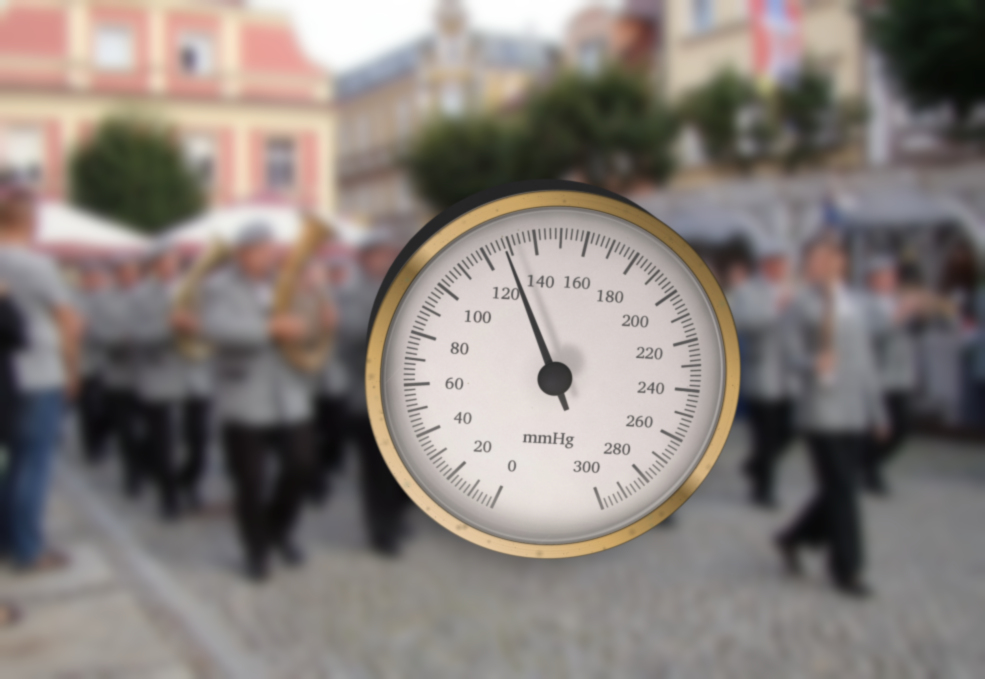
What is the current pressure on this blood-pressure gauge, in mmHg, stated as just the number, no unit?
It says 128
